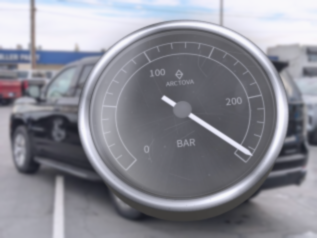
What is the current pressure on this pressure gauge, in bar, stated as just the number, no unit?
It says 245
